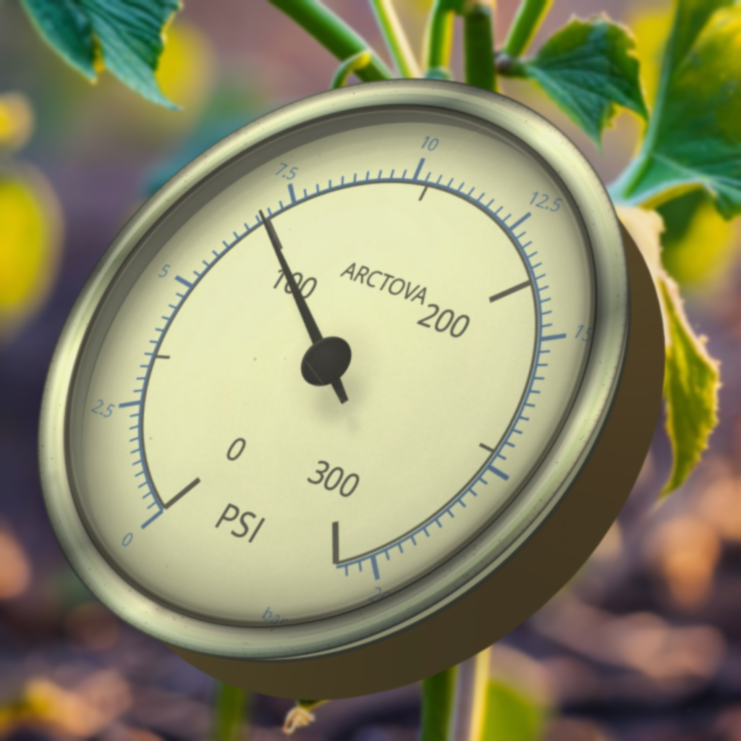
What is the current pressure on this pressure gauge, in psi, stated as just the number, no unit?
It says 100
